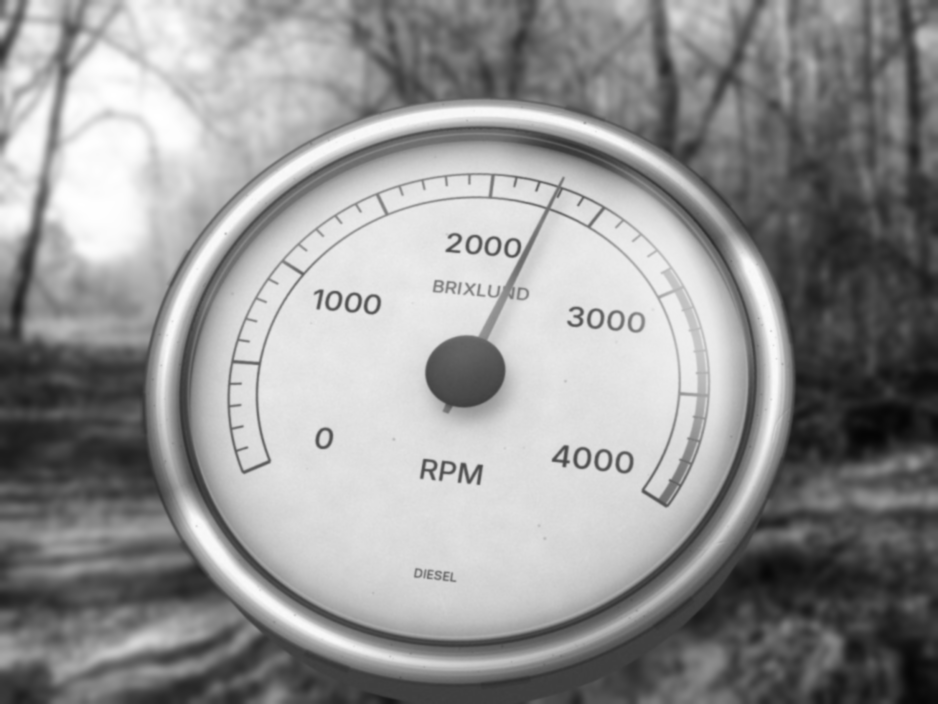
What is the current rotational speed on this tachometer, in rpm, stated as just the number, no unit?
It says 2300
